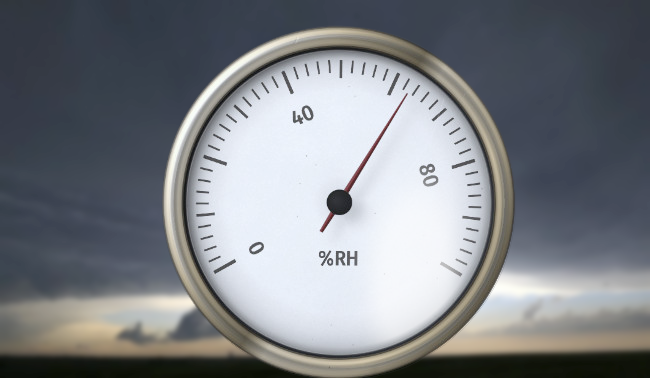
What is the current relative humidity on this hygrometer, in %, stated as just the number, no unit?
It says 63
